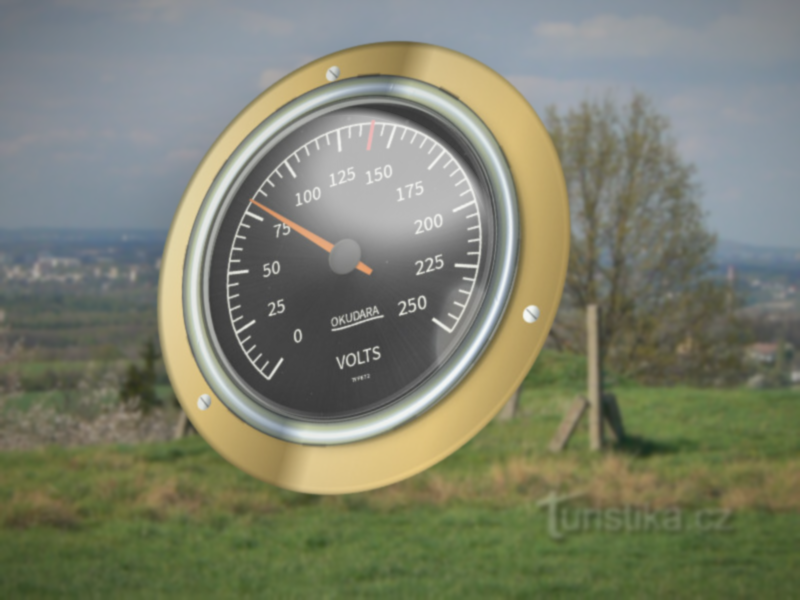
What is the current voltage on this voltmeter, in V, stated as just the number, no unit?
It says 80
